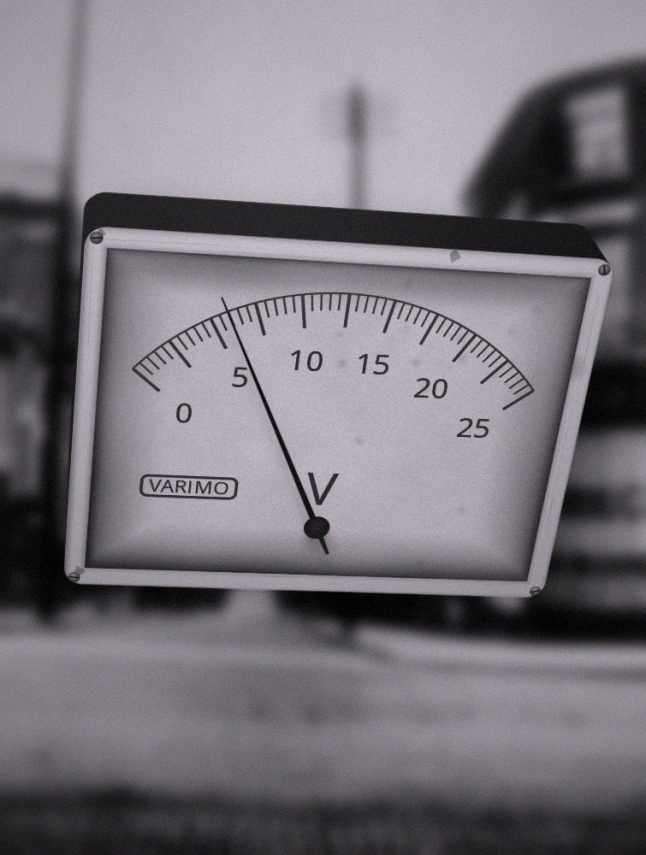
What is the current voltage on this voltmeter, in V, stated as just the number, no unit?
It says 6
